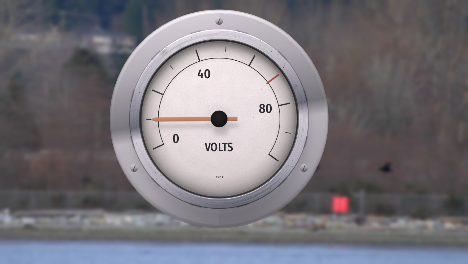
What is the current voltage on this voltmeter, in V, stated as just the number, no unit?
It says 10
